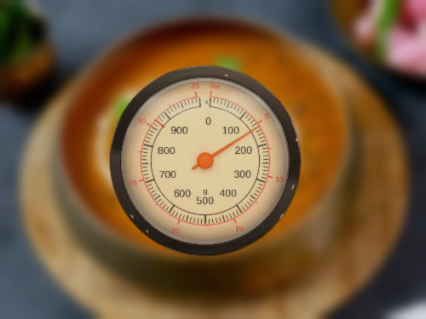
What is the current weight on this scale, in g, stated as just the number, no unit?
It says 150
